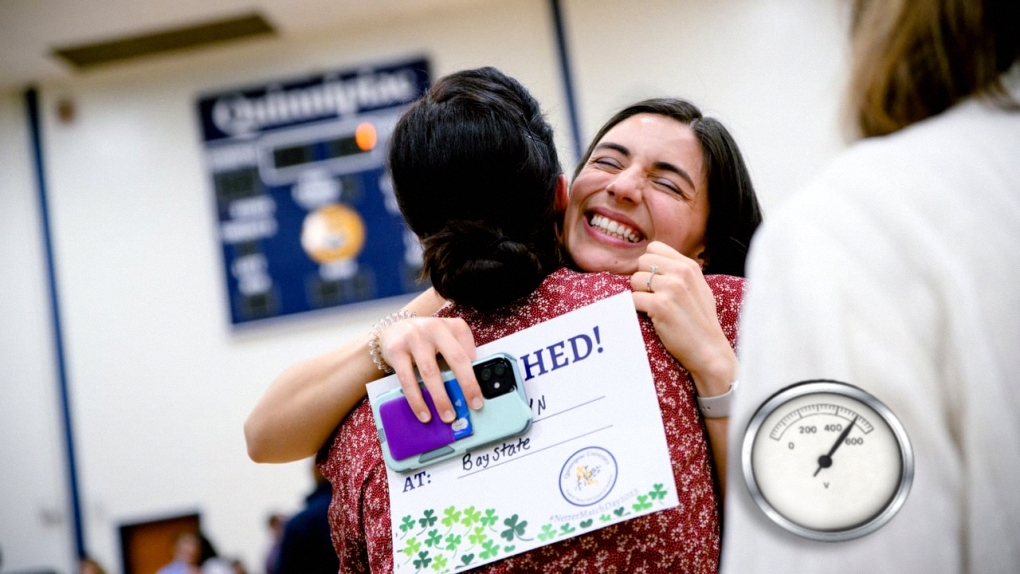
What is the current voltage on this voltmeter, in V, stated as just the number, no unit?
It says 500
